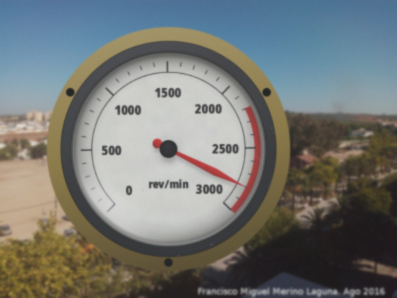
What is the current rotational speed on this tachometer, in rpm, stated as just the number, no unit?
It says 2800
